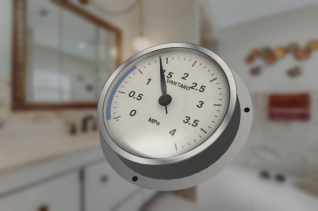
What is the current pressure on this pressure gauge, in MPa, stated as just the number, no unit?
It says 1.4
